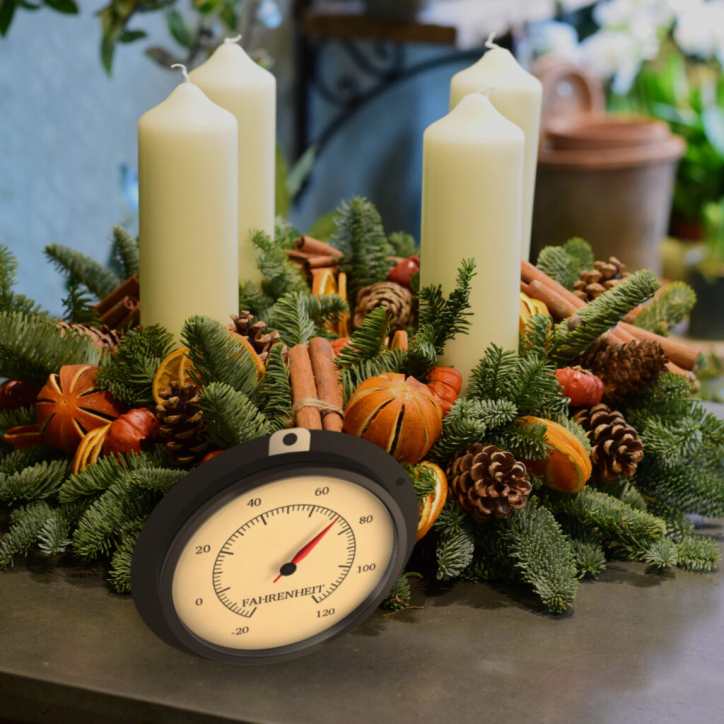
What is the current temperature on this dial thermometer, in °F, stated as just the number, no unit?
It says 70
